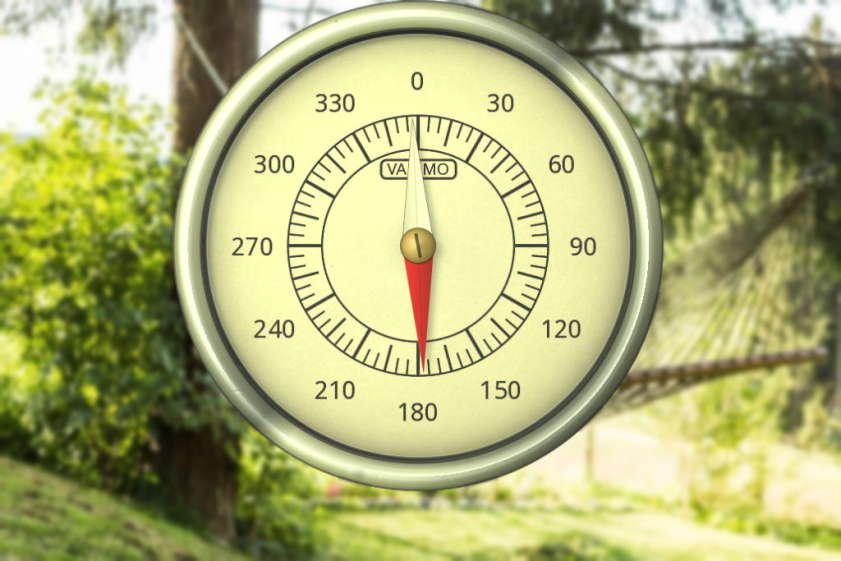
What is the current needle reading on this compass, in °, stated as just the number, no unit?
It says 177.5
